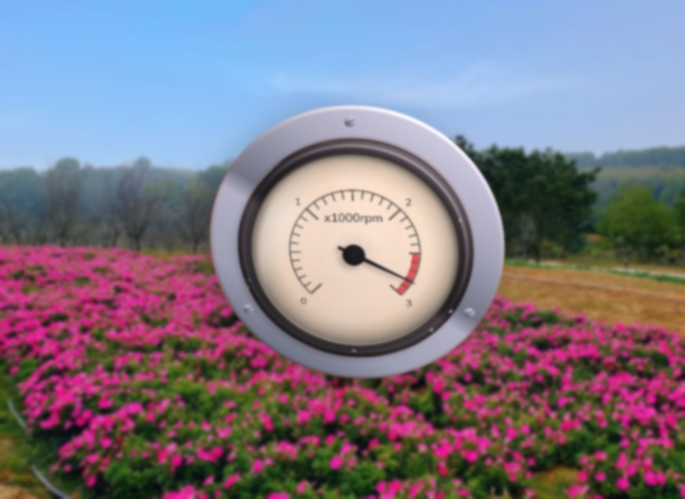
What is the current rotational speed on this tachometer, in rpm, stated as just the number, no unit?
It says 2800
